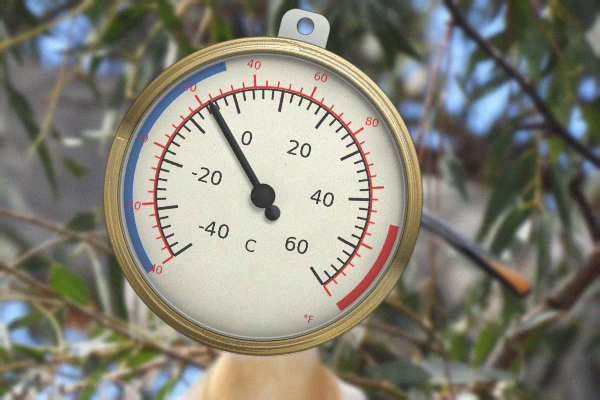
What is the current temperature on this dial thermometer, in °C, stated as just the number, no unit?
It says -5
